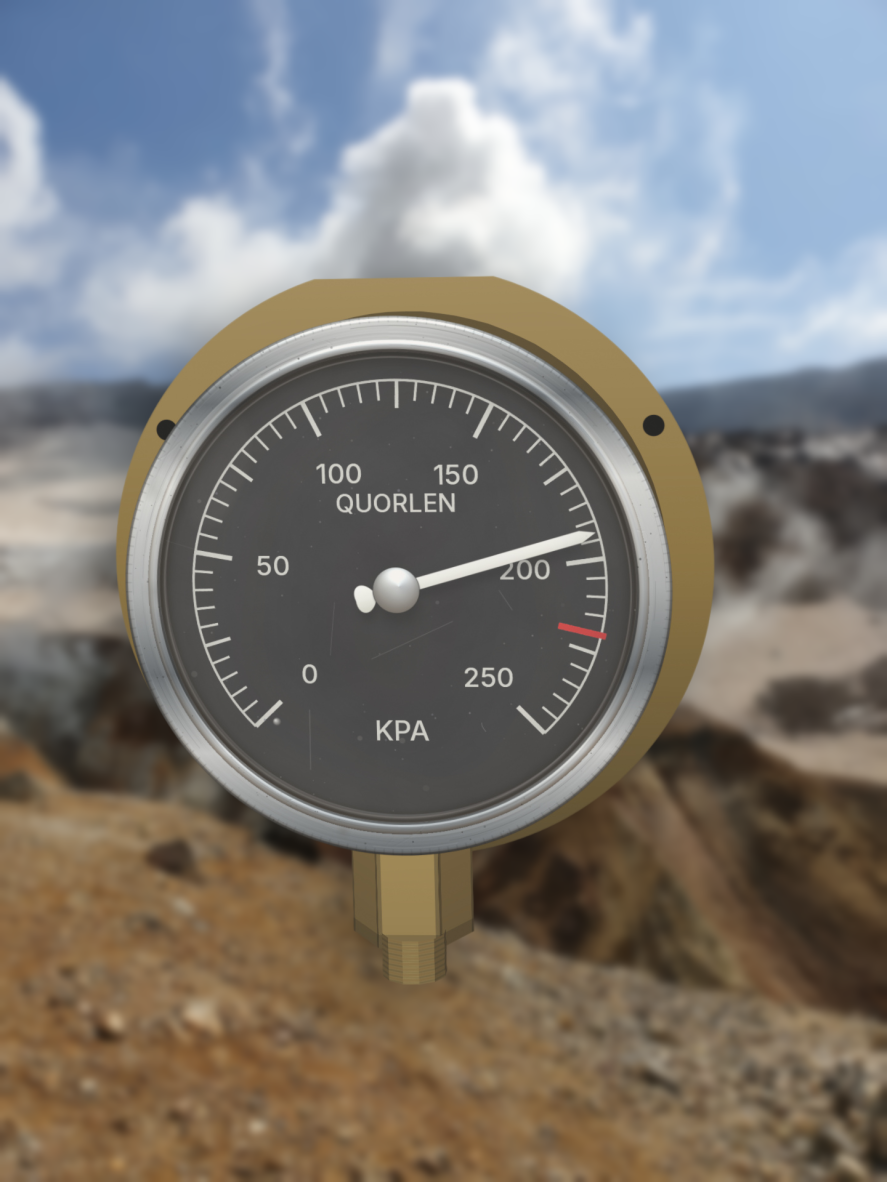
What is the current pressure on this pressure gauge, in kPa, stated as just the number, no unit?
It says 192.5
